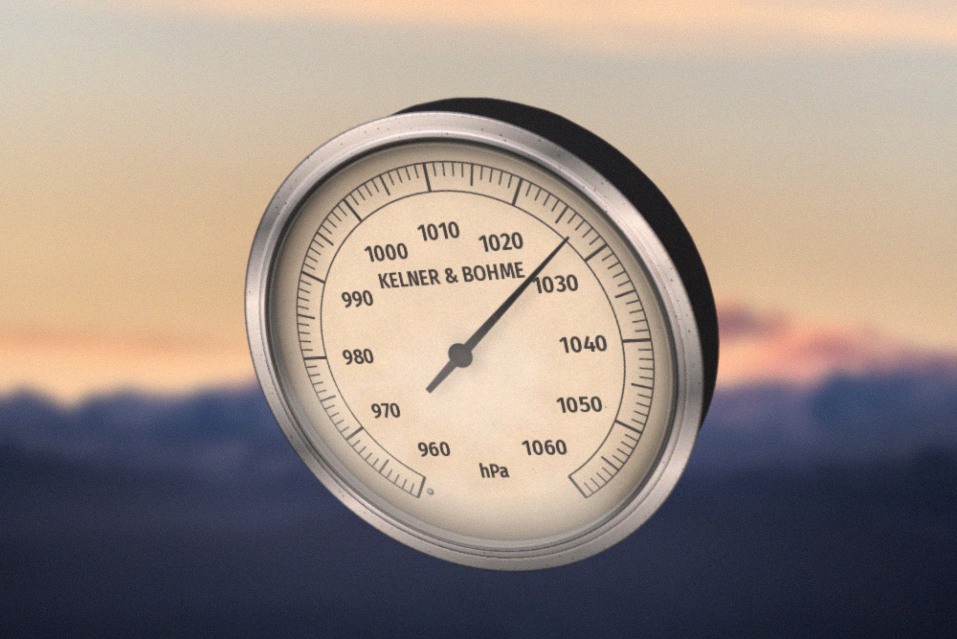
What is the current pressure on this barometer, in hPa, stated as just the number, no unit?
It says 1027
